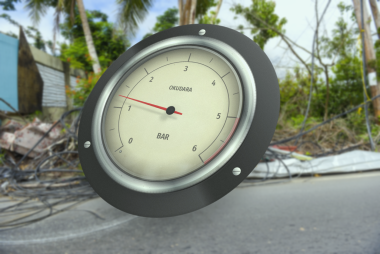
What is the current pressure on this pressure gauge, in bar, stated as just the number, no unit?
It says 1.25
